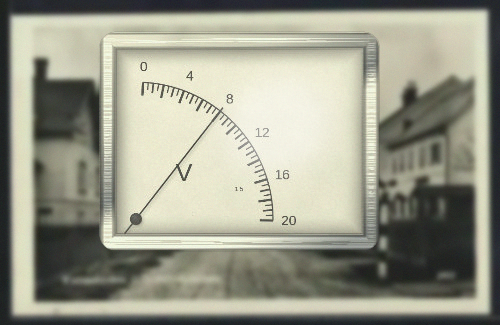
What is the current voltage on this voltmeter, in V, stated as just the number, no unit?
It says 8
